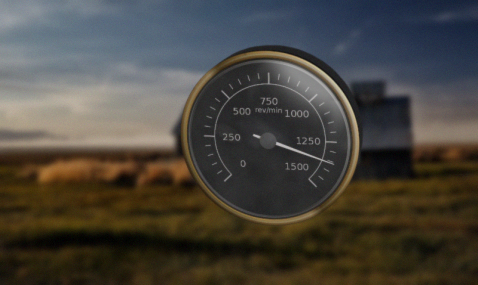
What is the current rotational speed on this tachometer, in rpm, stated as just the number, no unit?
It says 1350
